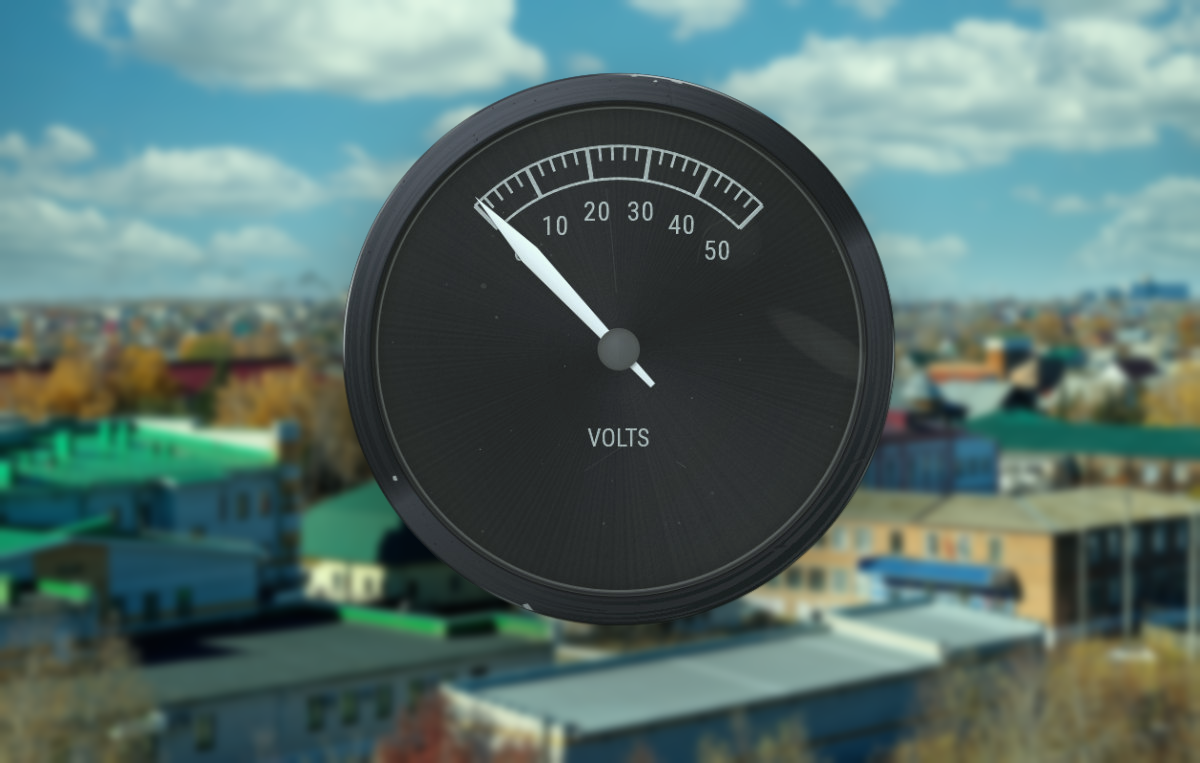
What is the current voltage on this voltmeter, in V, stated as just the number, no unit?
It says 1
